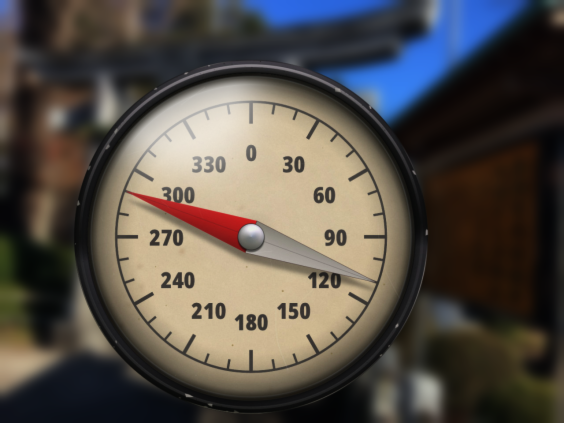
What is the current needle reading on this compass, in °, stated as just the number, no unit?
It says 290
